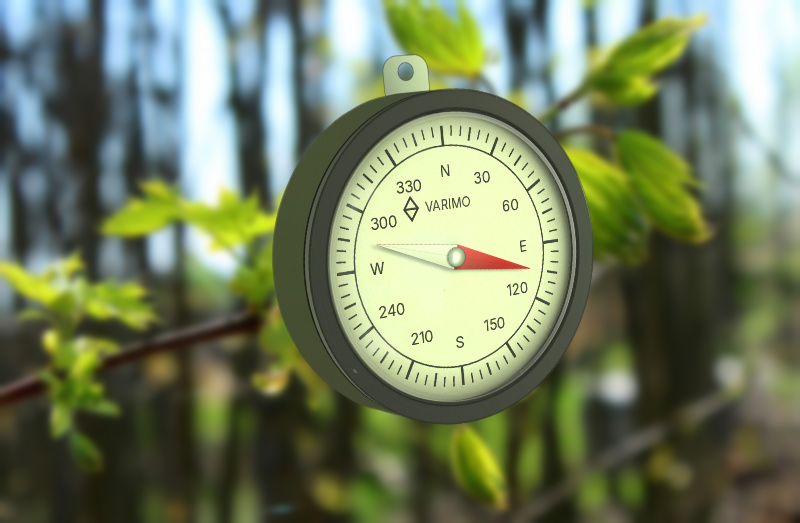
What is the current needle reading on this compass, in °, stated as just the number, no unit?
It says 105
